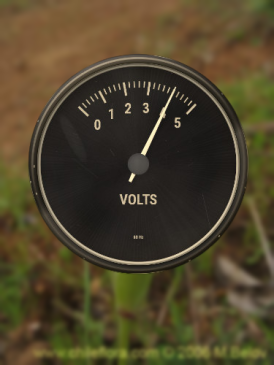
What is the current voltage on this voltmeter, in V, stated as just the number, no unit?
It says 4
